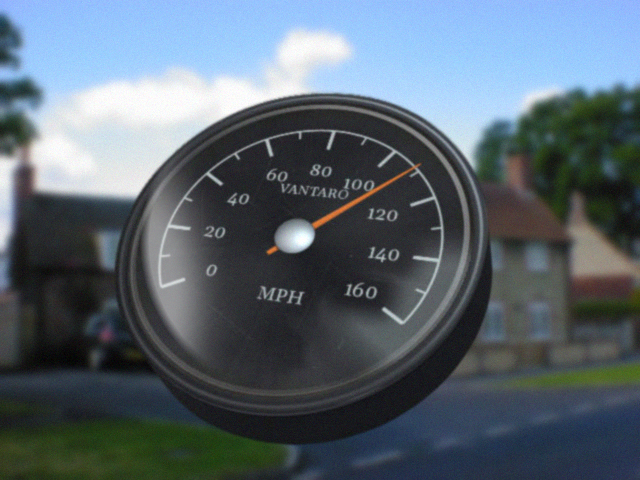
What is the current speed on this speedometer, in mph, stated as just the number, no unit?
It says 110
